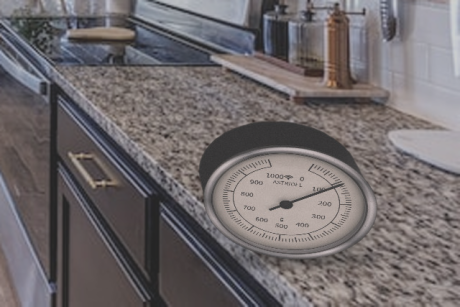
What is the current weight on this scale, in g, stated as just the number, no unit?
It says 100
